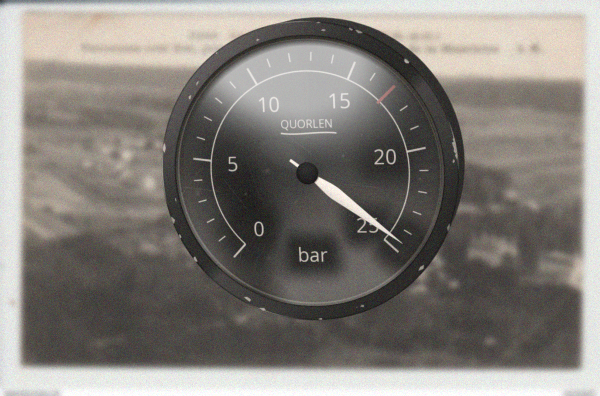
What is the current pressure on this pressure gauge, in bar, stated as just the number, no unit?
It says 24.5
